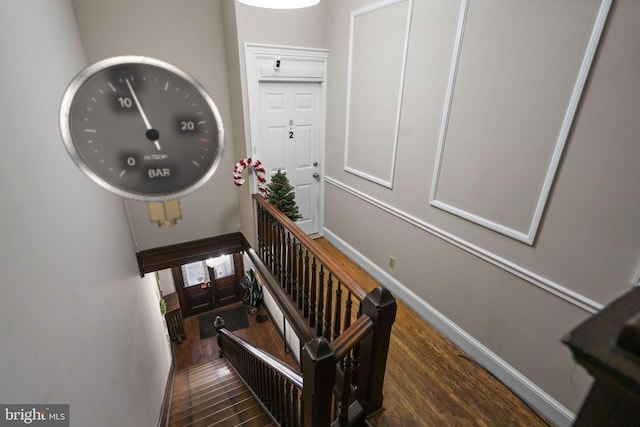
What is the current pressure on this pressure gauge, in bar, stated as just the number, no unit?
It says 11.5
